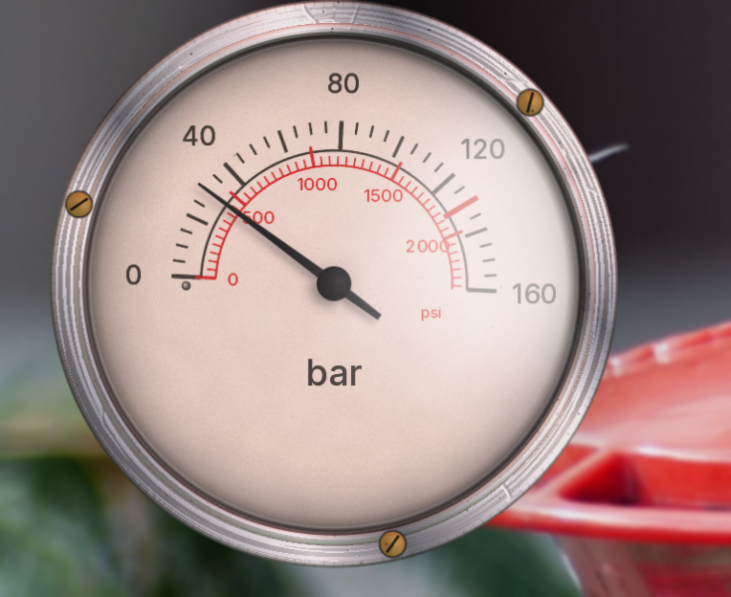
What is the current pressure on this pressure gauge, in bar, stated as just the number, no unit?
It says 30
